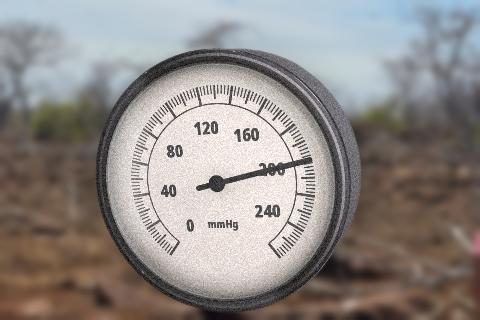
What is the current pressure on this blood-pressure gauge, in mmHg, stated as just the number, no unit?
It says 200
